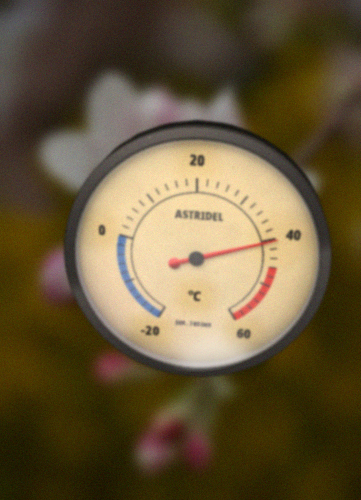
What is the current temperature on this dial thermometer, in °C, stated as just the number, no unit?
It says 40
